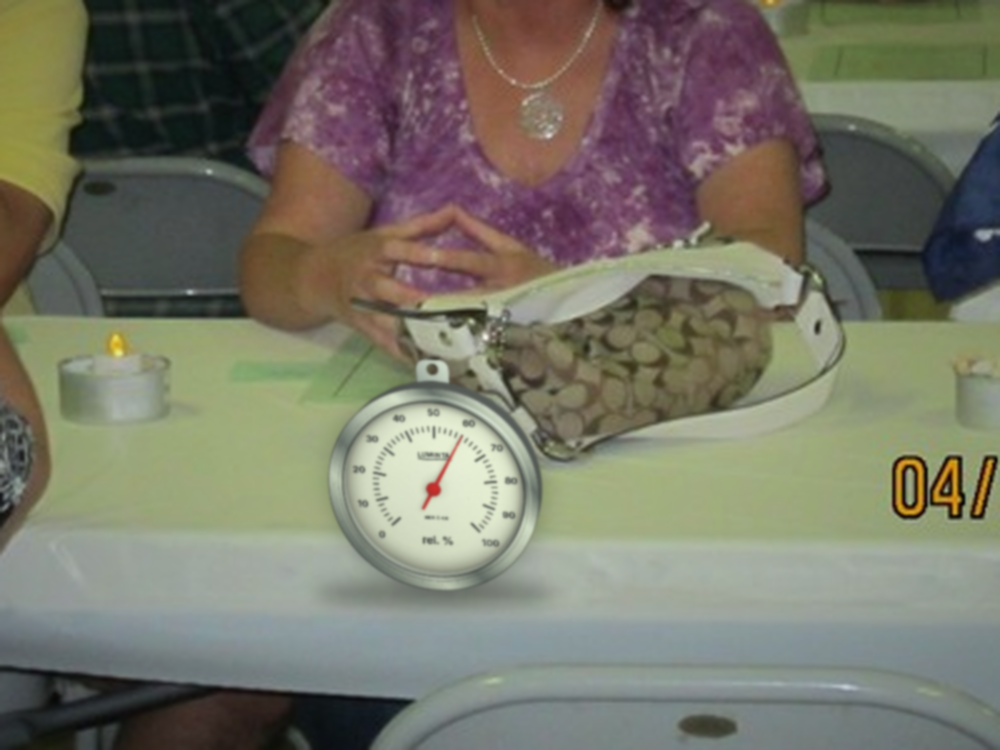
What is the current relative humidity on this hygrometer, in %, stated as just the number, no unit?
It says 60
